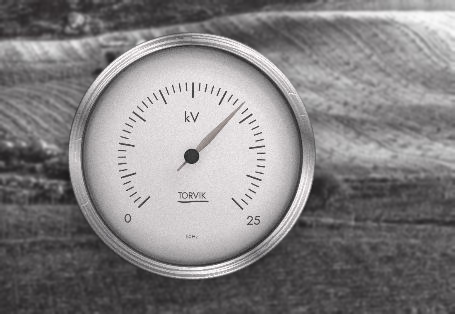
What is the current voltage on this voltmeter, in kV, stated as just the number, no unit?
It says 16.5
